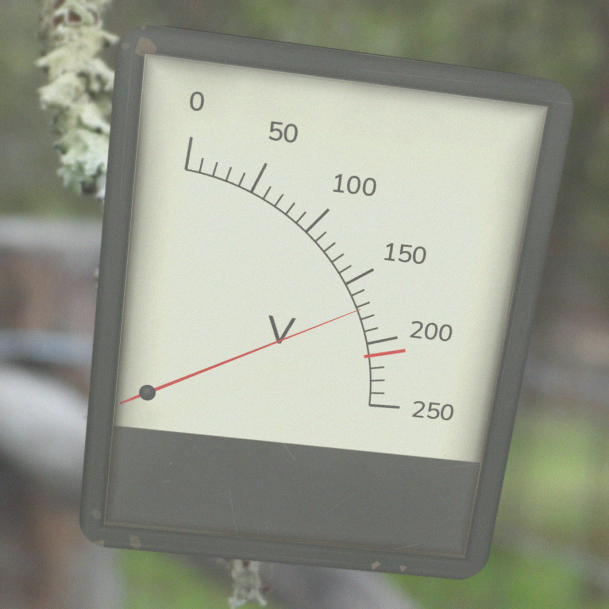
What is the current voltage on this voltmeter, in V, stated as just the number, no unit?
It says 170
